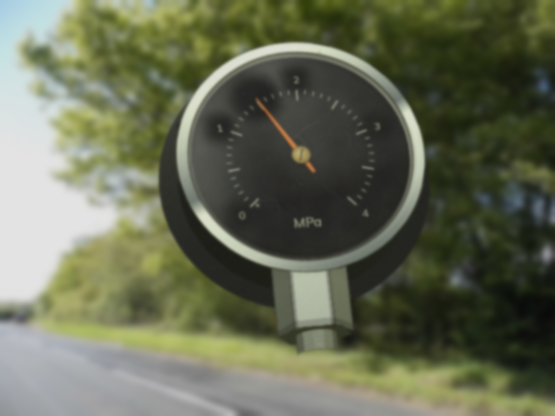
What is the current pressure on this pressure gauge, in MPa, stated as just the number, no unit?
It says 1.5
